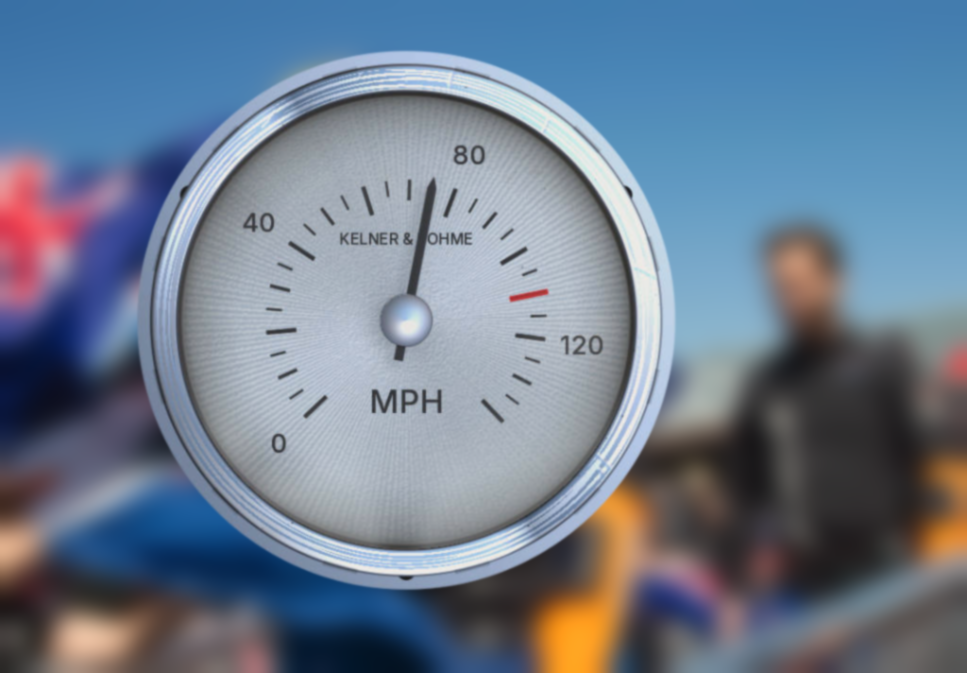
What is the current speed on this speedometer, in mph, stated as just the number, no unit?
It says 75
